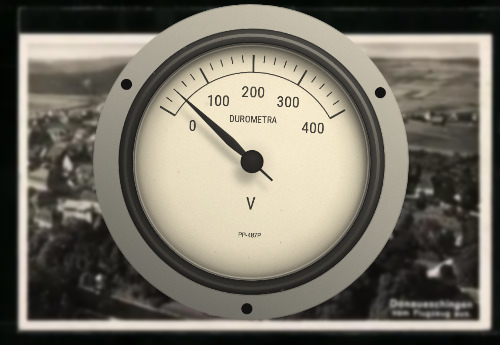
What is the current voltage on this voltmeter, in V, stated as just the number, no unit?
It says 40
